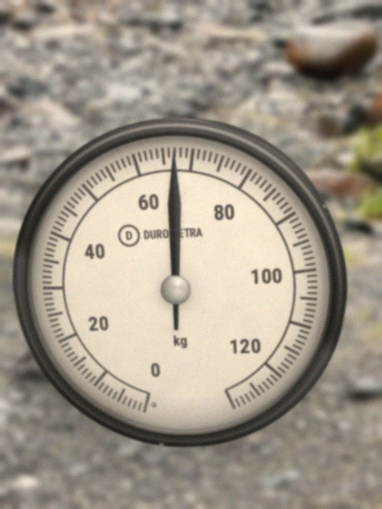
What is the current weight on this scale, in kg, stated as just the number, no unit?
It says 67
